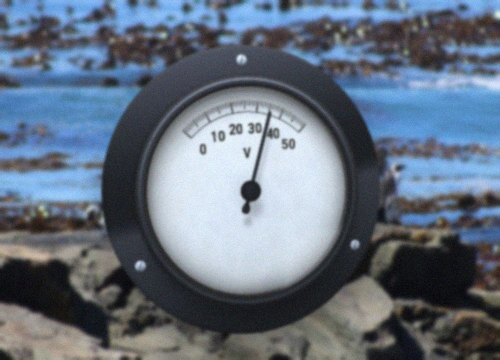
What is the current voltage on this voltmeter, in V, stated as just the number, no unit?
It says 35
